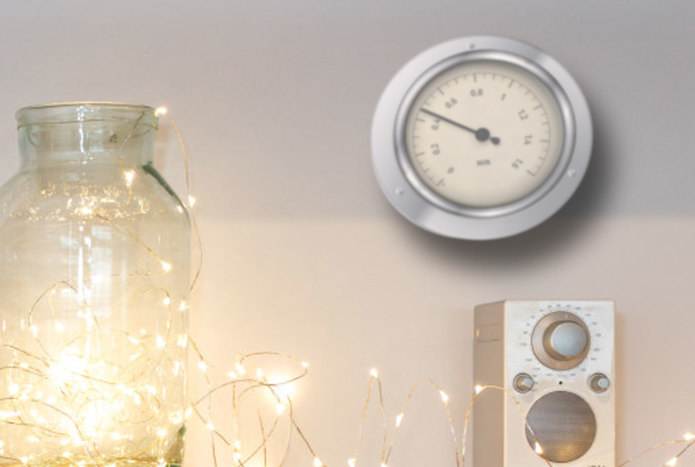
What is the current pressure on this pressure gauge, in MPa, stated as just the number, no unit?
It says 0.45
